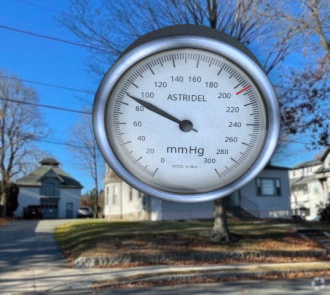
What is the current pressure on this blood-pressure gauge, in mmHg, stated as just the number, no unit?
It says 90
